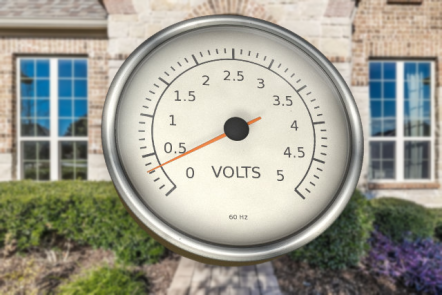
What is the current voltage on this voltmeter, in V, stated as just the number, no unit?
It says 0.3
